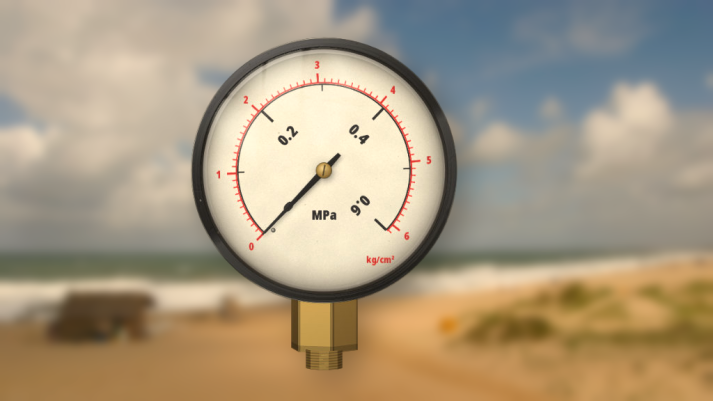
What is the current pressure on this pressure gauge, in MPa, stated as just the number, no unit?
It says 0
